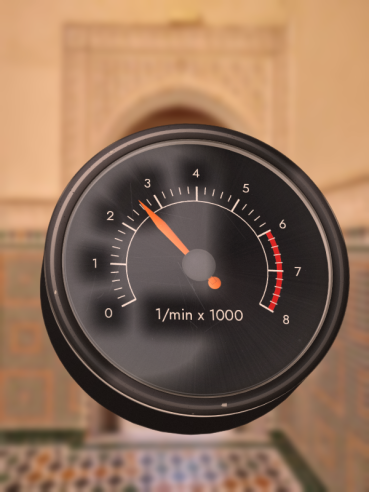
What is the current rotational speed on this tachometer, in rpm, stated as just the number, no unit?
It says 2600
